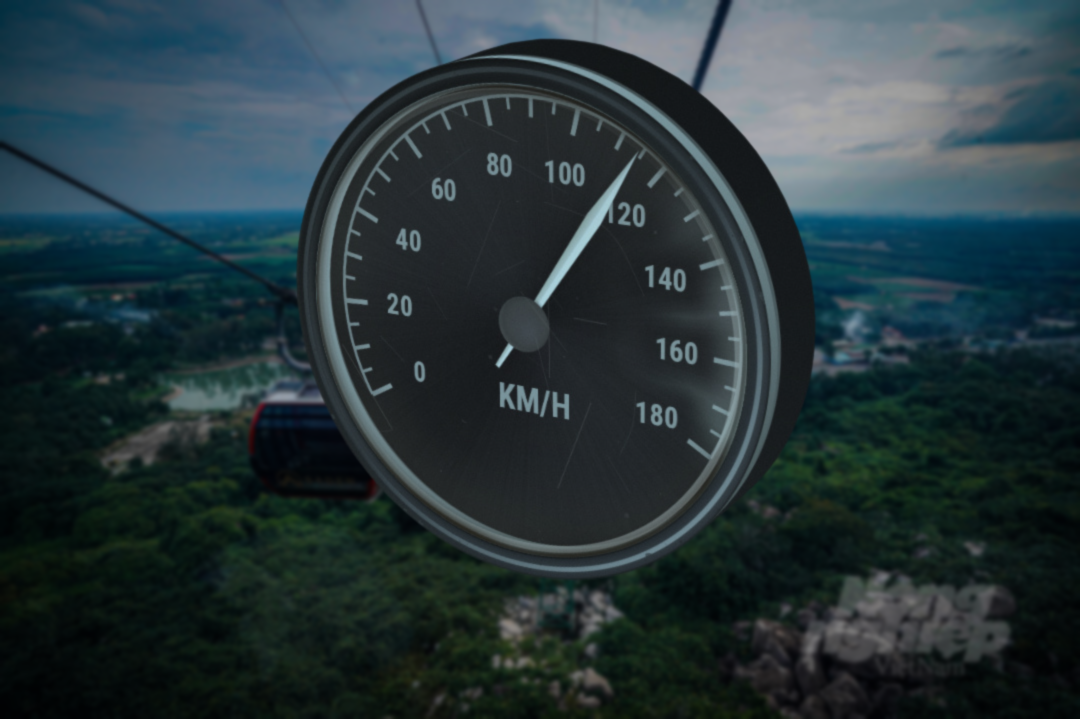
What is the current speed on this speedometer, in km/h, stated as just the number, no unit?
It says 115
